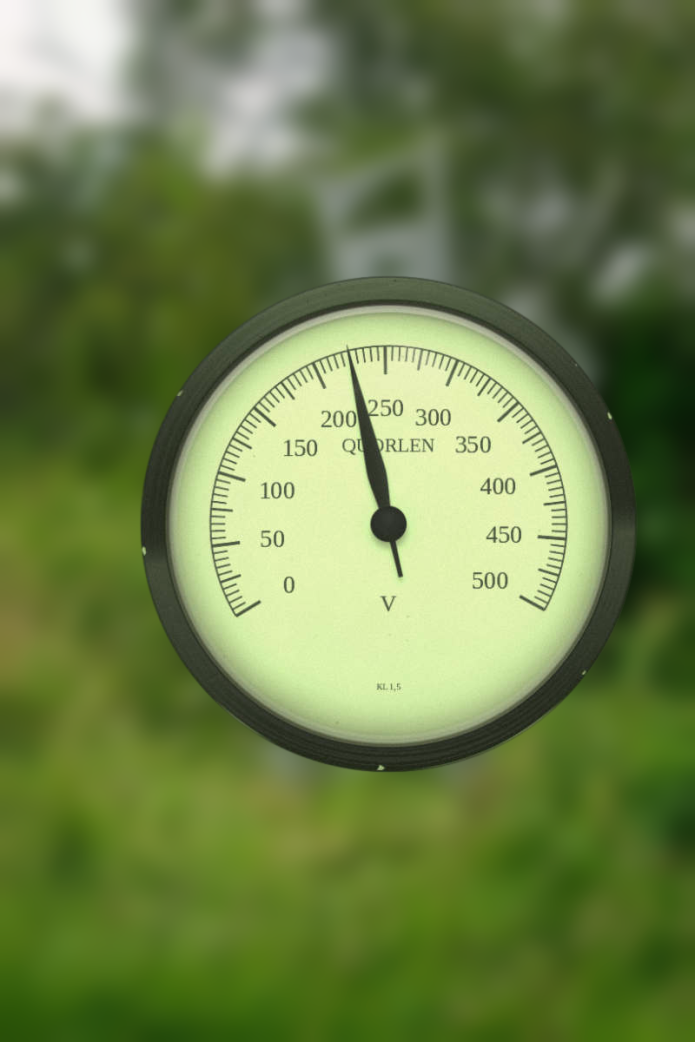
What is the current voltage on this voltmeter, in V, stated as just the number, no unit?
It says 225
